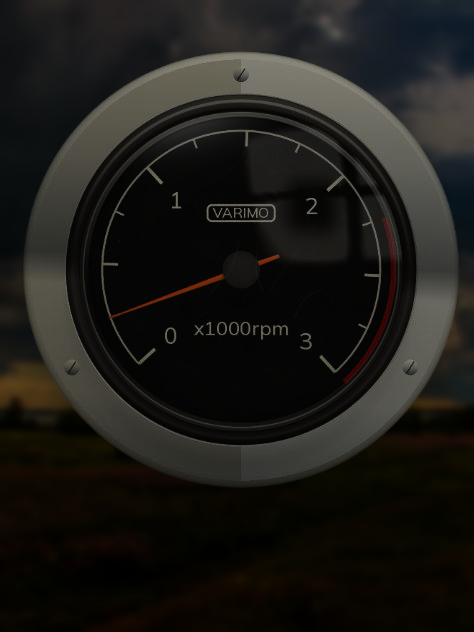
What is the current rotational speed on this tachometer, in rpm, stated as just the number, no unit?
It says 250
